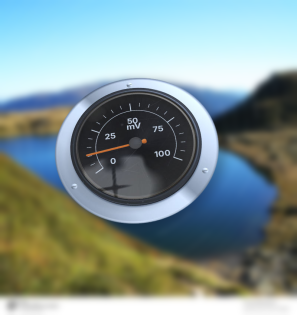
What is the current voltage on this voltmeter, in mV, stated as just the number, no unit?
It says 10
